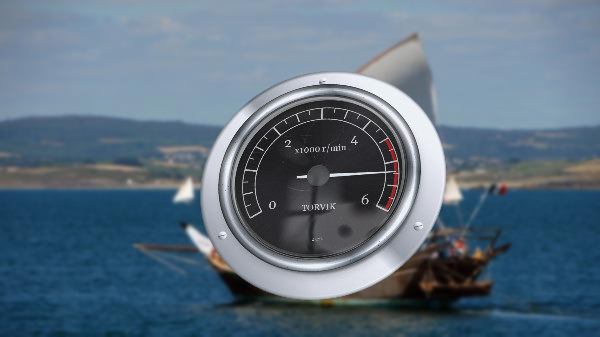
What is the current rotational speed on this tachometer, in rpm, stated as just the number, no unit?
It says 5250
